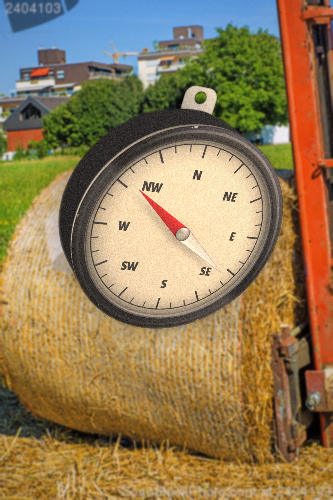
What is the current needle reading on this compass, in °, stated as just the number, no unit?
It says 305
